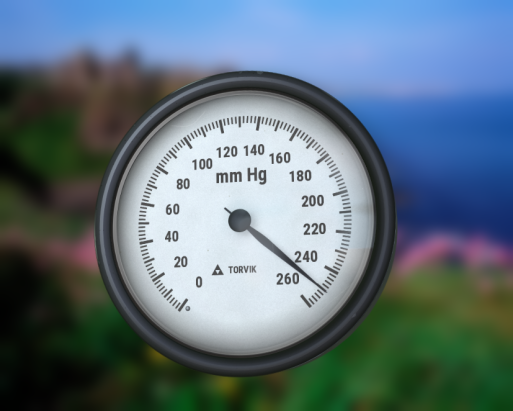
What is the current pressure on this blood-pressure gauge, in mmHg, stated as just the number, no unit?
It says 250
